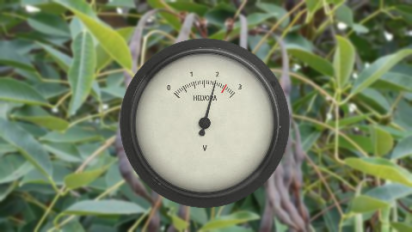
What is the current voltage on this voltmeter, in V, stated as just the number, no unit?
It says 2
